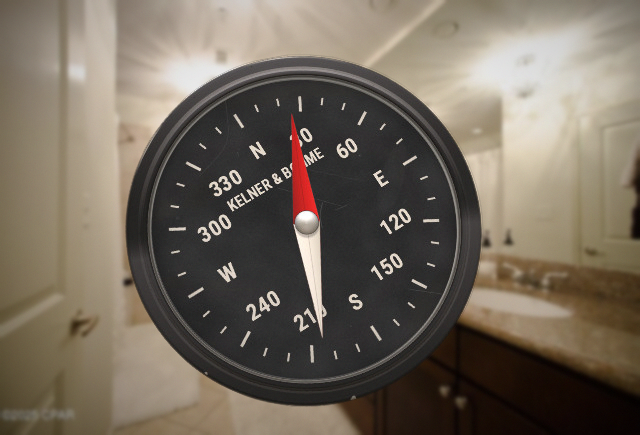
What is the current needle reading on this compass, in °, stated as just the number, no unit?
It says 25
